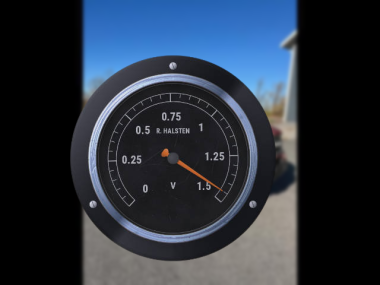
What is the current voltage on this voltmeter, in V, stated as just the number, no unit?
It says 1.45
